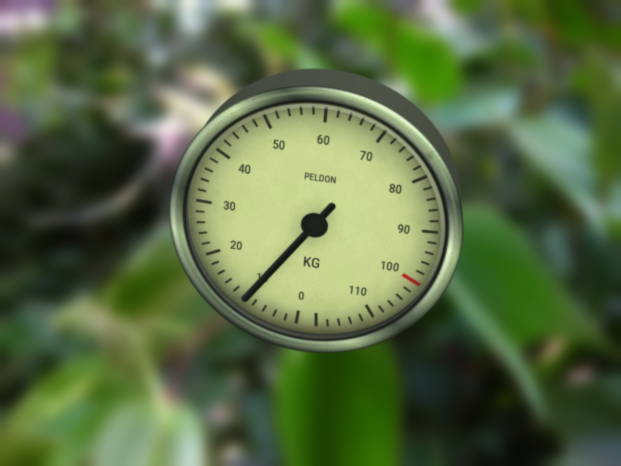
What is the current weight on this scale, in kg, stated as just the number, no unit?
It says 10
